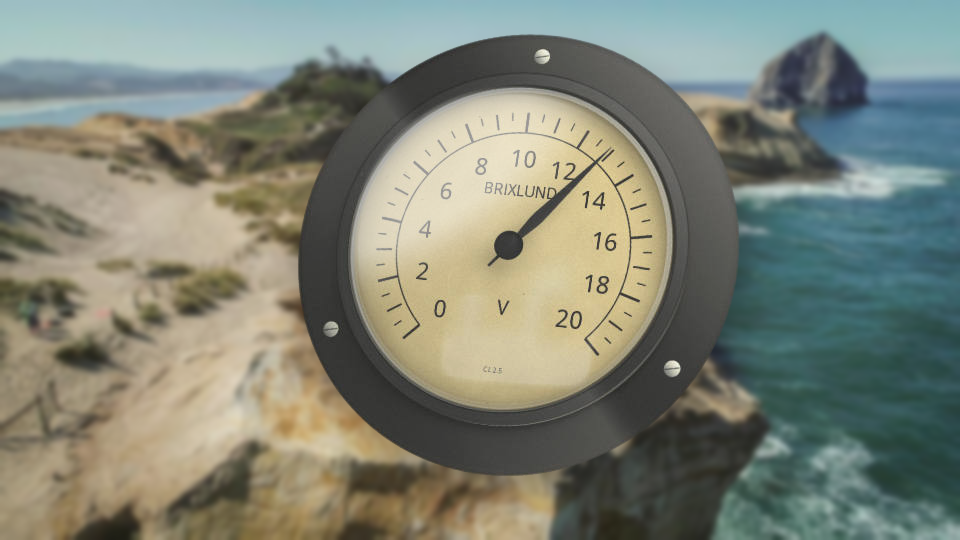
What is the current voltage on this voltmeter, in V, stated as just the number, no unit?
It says 13
